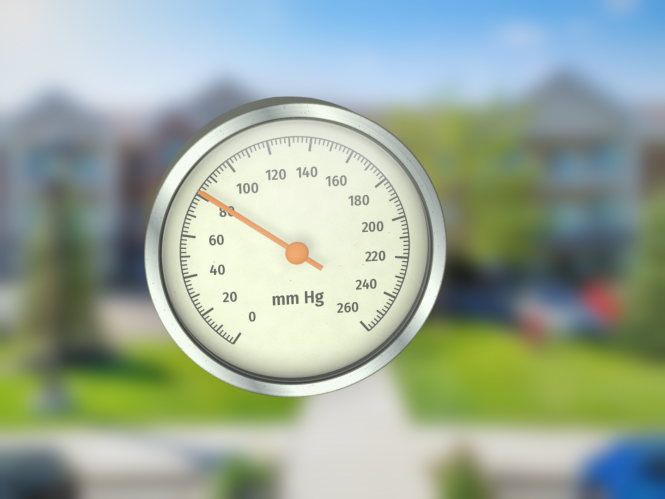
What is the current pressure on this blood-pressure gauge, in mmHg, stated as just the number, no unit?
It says 82
